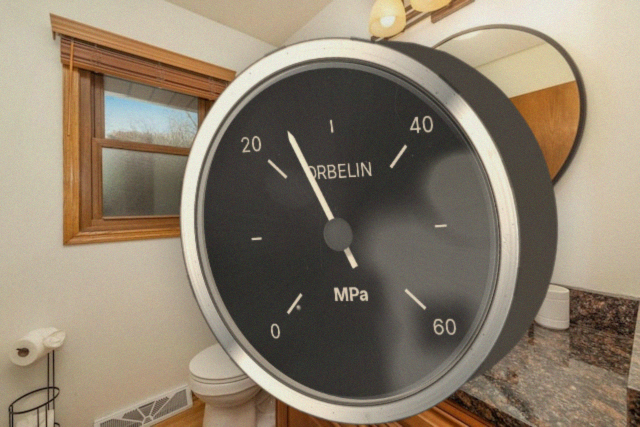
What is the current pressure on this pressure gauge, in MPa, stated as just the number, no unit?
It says 25
